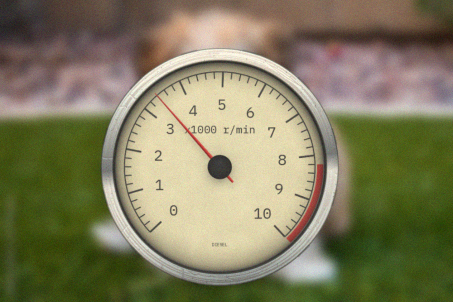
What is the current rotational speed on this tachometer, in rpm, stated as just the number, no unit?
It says 3400
